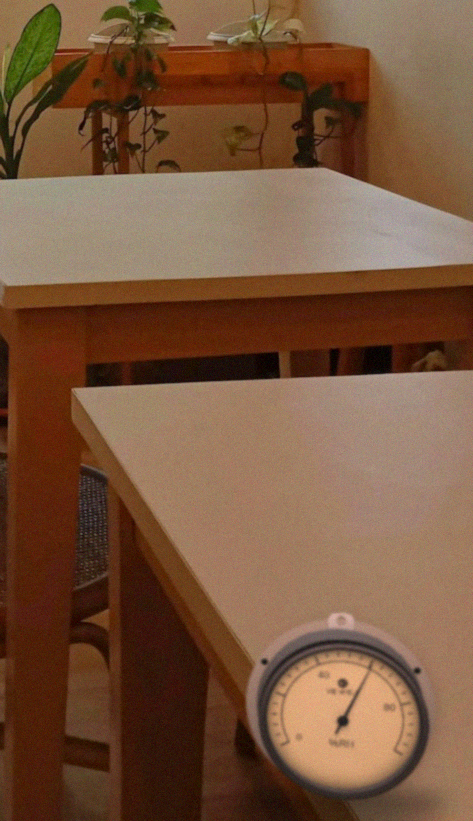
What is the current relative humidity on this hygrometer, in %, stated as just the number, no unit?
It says 60
